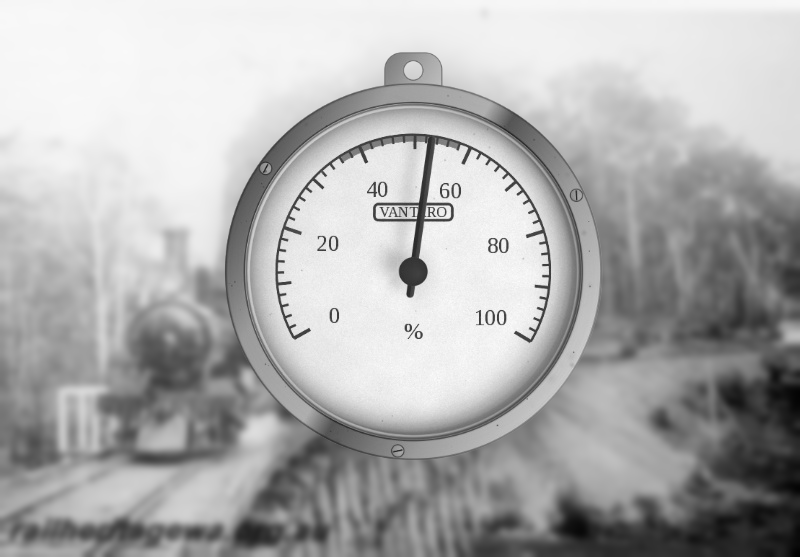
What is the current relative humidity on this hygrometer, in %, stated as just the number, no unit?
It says 53
